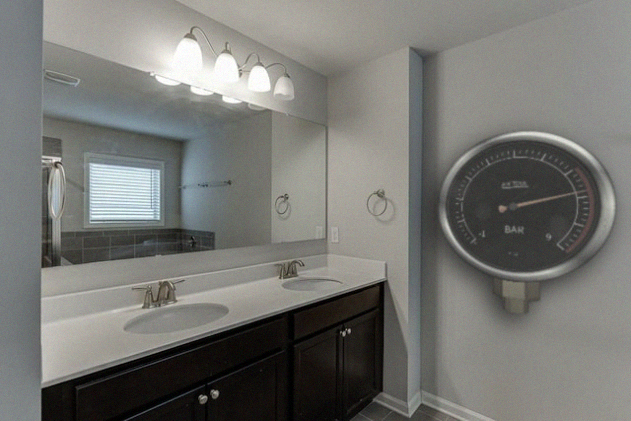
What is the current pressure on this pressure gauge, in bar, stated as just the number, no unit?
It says 6.8
